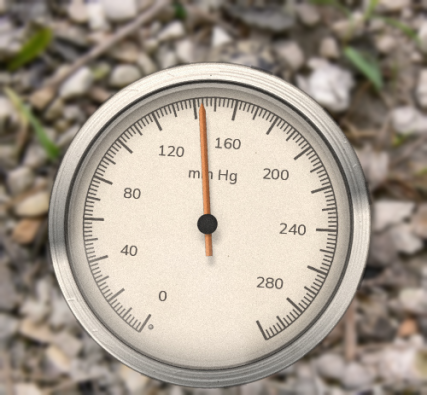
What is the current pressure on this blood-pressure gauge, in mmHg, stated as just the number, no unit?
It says 144
